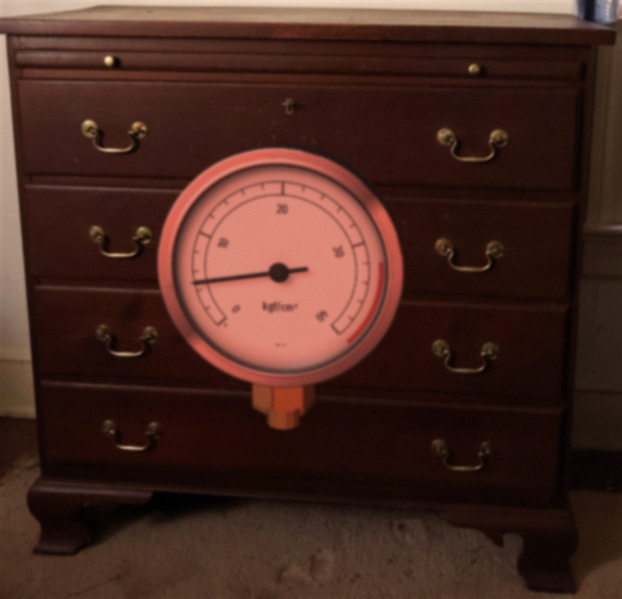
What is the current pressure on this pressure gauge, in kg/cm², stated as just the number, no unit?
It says 5
